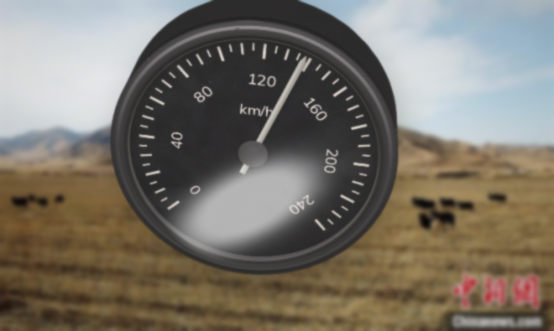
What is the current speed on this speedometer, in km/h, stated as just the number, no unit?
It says 137.5
